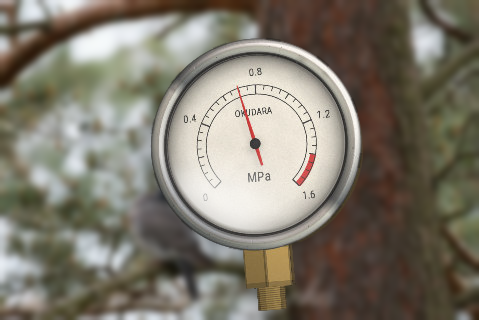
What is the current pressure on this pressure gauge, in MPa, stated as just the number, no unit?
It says 0.7
